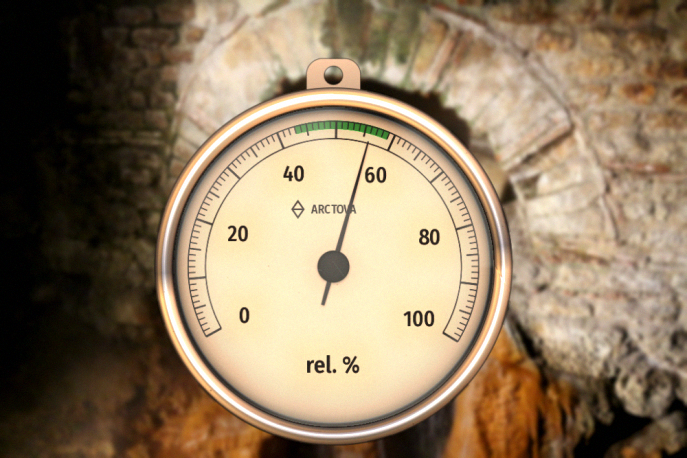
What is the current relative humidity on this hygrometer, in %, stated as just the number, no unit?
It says 56
